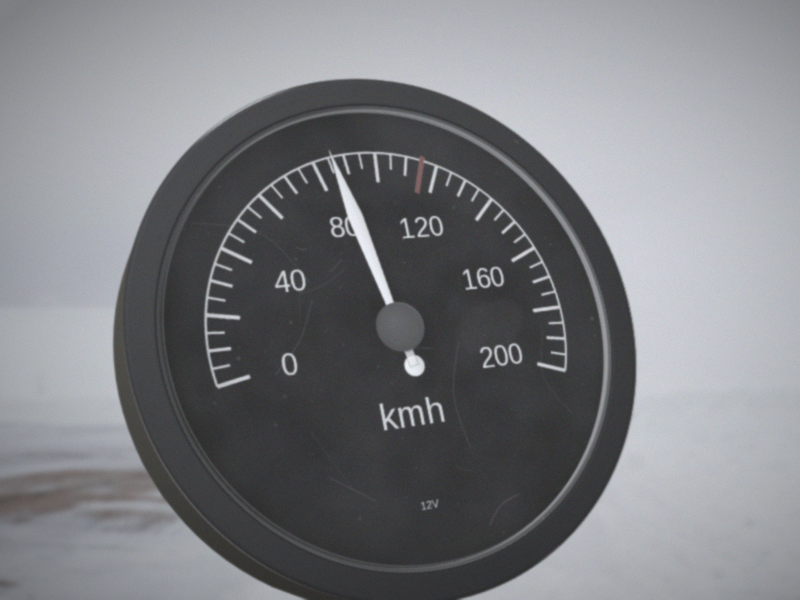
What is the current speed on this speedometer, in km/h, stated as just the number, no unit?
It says 85
